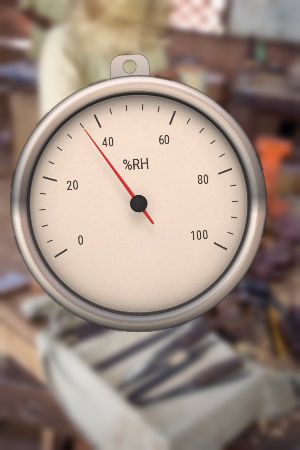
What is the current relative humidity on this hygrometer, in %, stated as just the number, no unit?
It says 36
